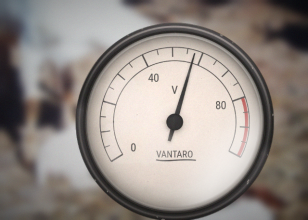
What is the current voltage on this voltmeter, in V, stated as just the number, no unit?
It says 57.5
